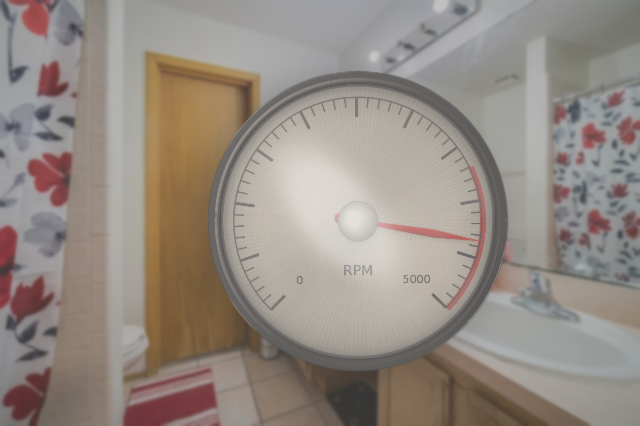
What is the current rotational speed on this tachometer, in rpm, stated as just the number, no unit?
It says 4350
